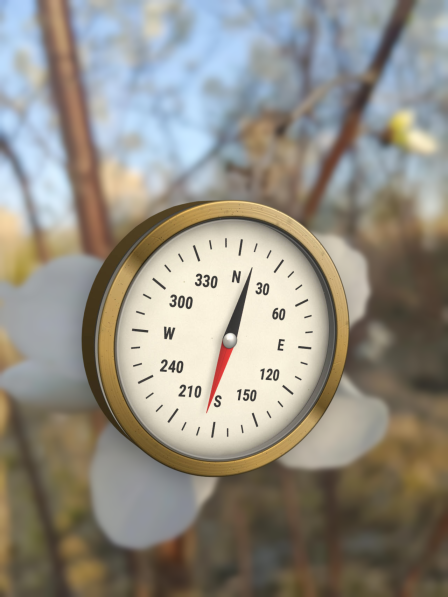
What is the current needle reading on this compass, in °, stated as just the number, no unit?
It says 190
